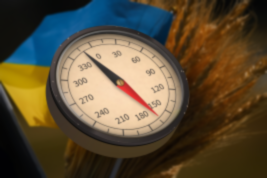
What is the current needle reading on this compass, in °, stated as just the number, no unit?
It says 165
